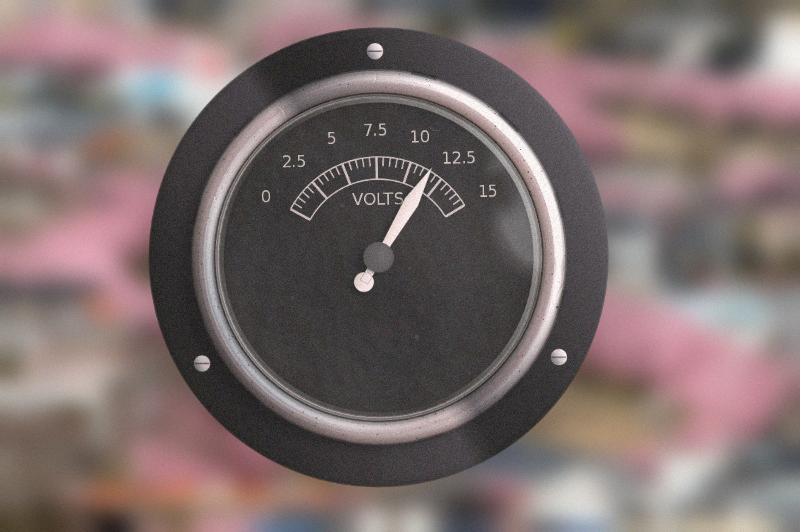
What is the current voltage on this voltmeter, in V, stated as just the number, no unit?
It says 11.5
